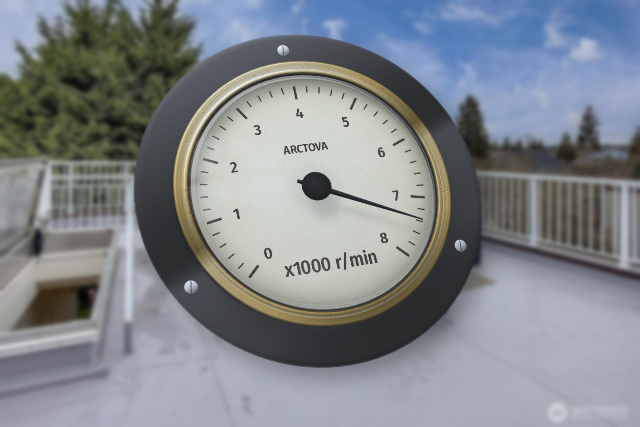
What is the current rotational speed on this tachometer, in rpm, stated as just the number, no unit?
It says 7400
